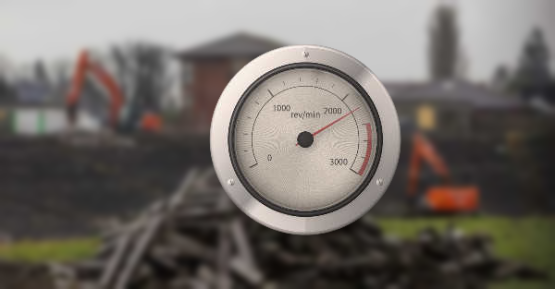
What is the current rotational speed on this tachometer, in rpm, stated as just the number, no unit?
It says 2200
